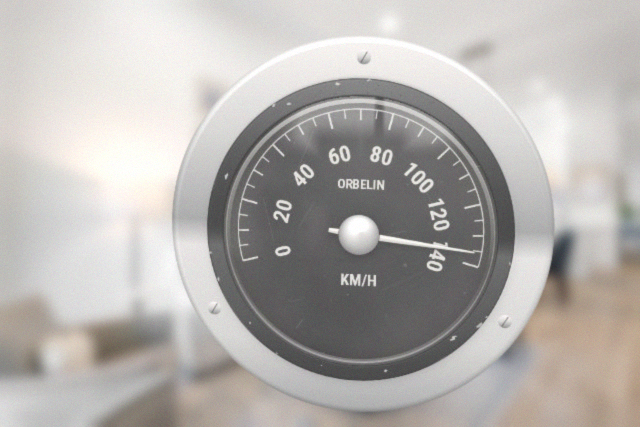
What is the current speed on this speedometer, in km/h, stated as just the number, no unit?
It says 135
